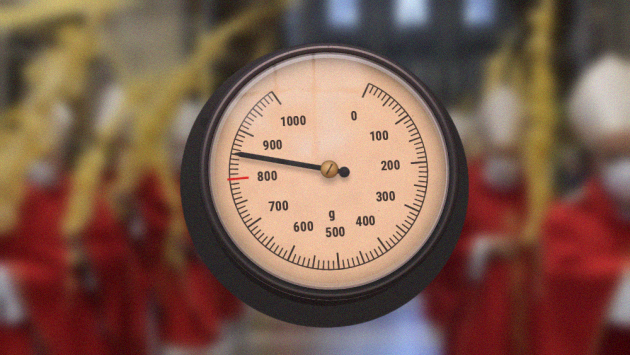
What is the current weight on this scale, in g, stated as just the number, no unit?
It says 850
